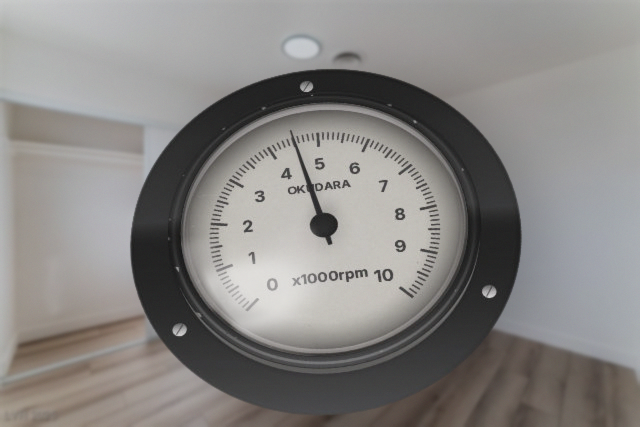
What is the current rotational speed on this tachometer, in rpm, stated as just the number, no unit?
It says 4500
